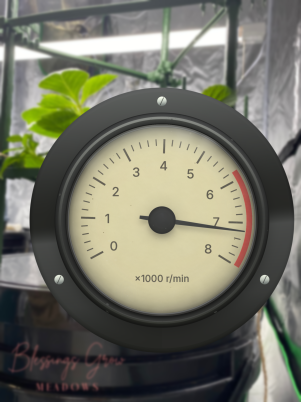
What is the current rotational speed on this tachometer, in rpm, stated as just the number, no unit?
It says 7200
